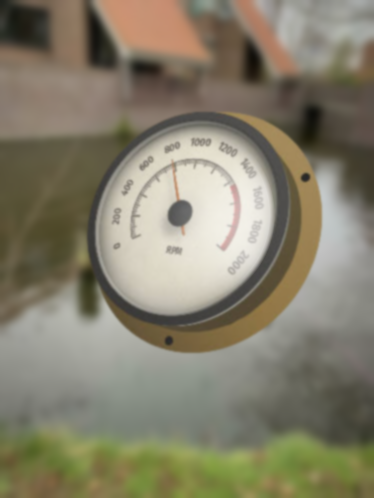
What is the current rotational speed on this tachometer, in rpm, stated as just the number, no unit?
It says 800
